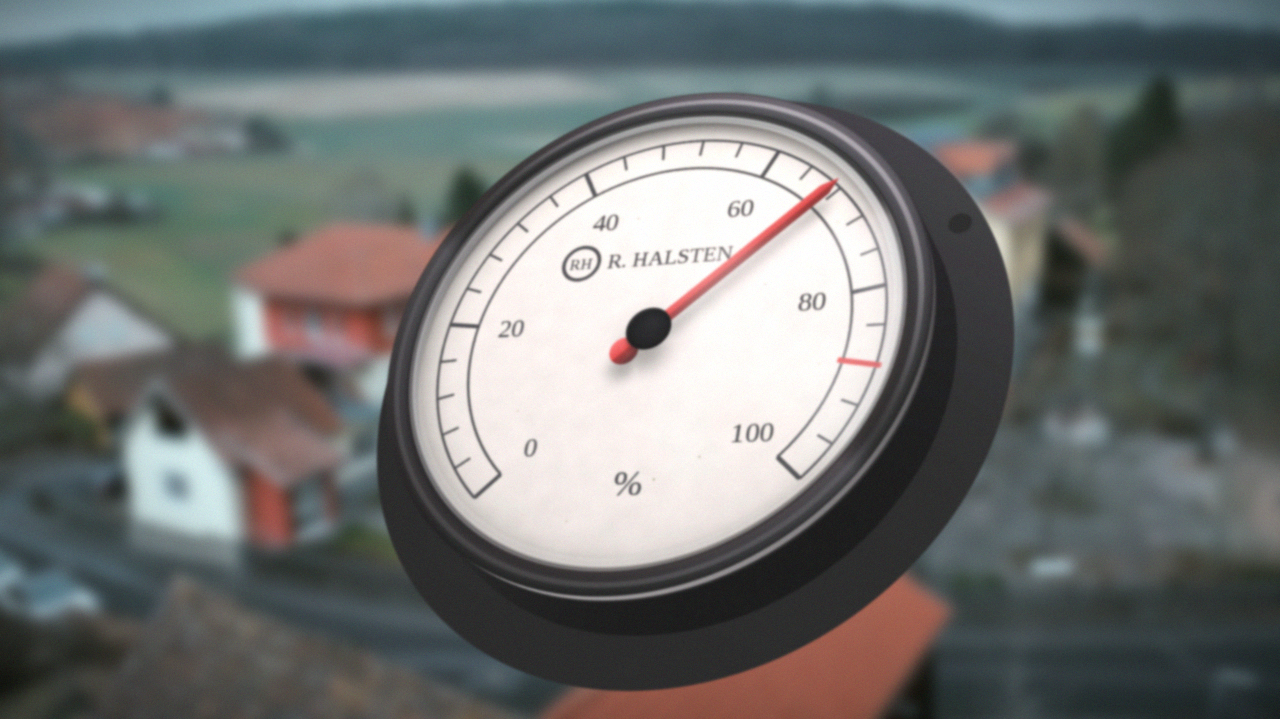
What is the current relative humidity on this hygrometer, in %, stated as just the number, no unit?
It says 68
